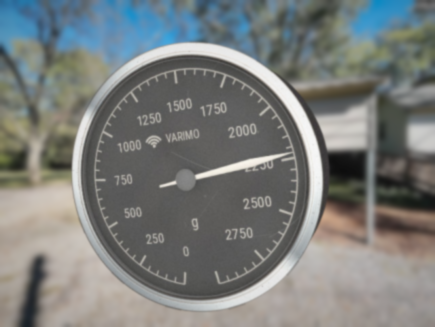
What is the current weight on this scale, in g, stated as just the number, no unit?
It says 2225
